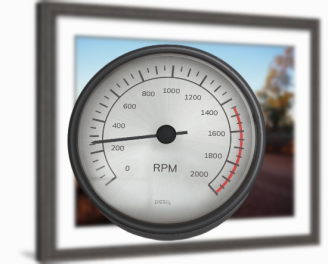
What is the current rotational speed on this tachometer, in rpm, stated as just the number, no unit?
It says 250
